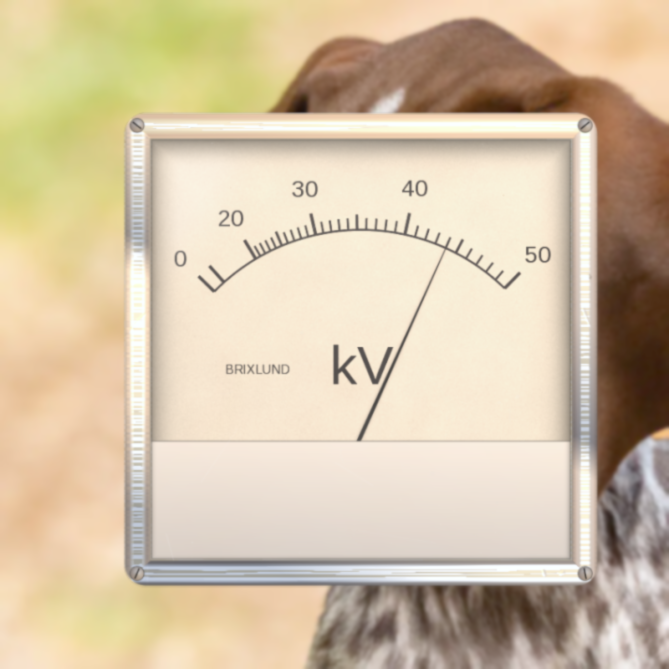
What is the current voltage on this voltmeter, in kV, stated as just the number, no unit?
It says 44
